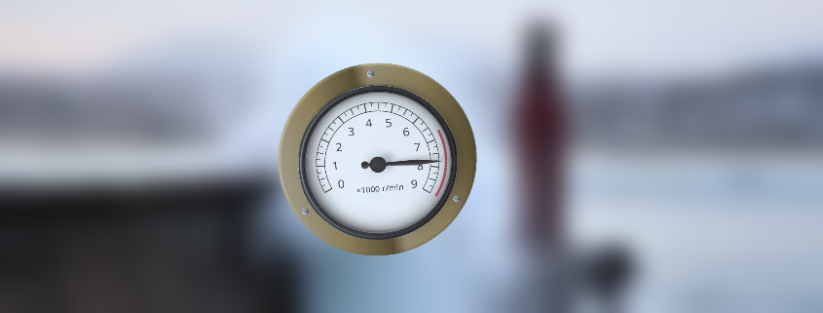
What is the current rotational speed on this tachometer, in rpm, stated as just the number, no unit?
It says 7750
